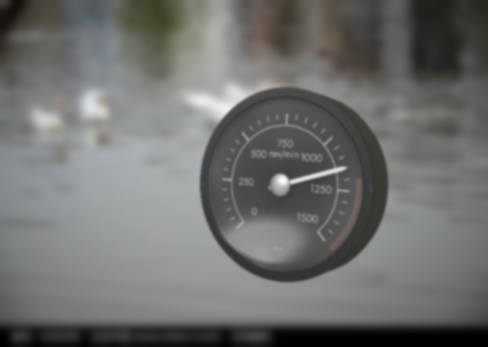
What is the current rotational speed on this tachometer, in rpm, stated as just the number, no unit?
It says 1150
